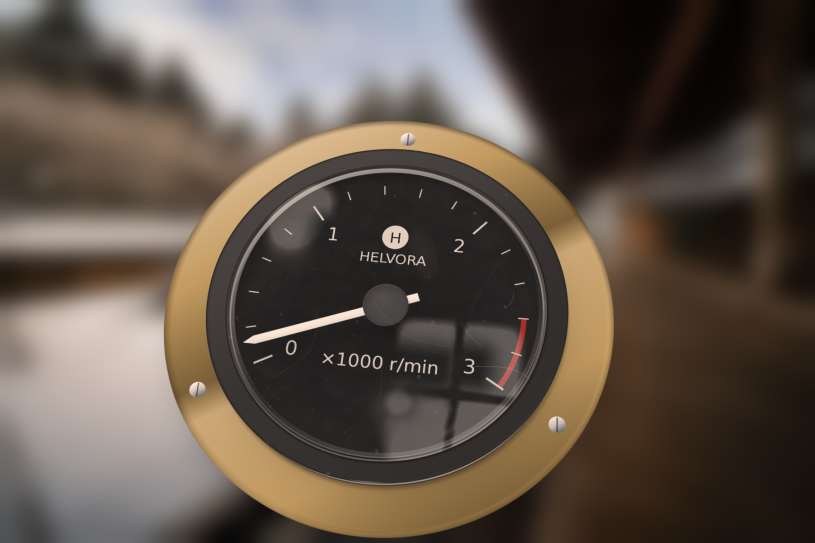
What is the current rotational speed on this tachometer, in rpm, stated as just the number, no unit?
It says 100
